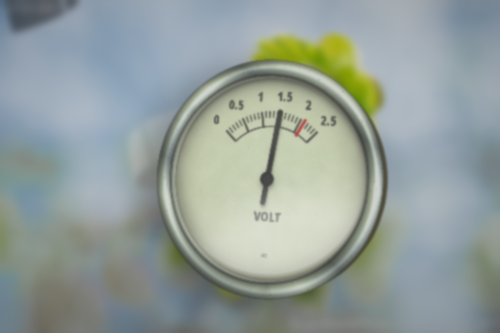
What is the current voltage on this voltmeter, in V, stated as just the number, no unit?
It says 1.5
